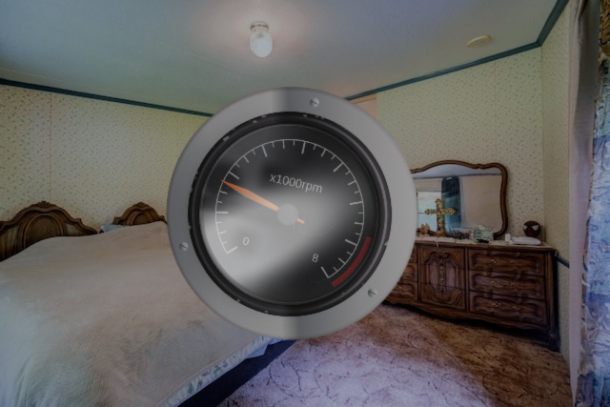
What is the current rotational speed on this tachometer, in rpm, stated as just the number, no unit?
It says 1750
